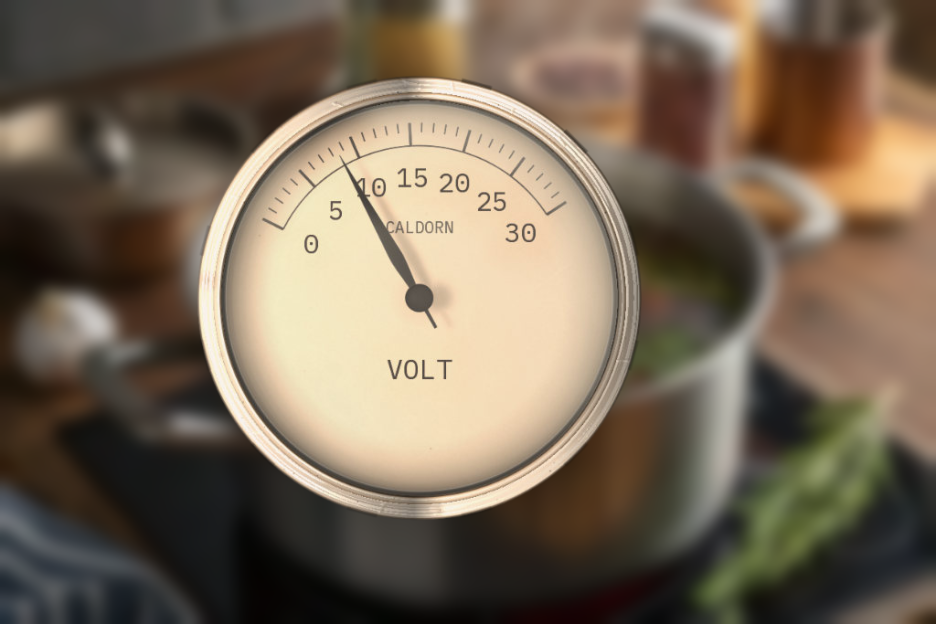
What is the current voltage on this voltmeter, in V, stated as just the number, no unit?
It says 8.5
